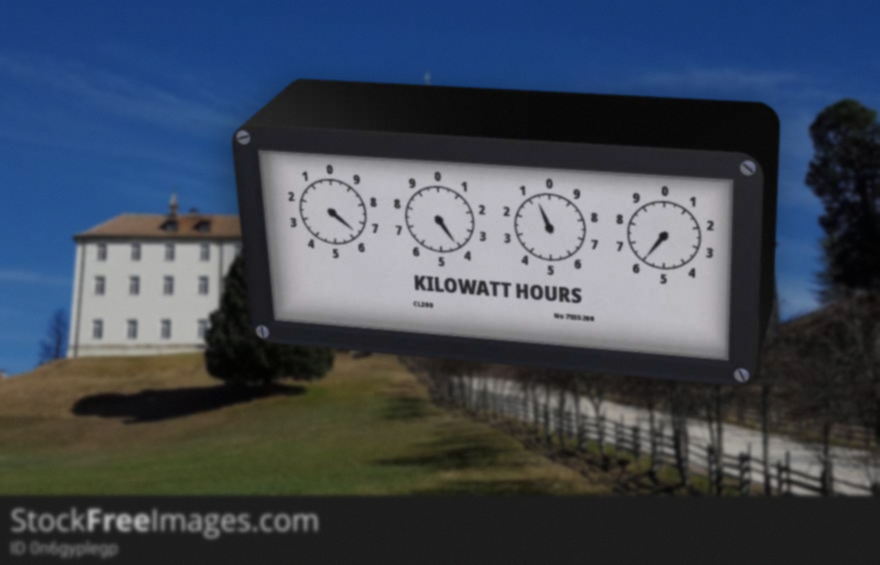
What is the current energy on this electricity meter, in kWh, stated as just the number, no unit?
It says 6406
